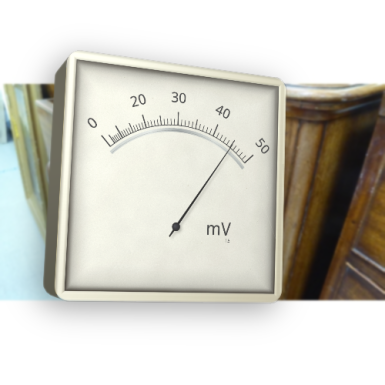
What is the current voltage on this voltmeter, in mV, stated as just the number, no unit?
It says 45
